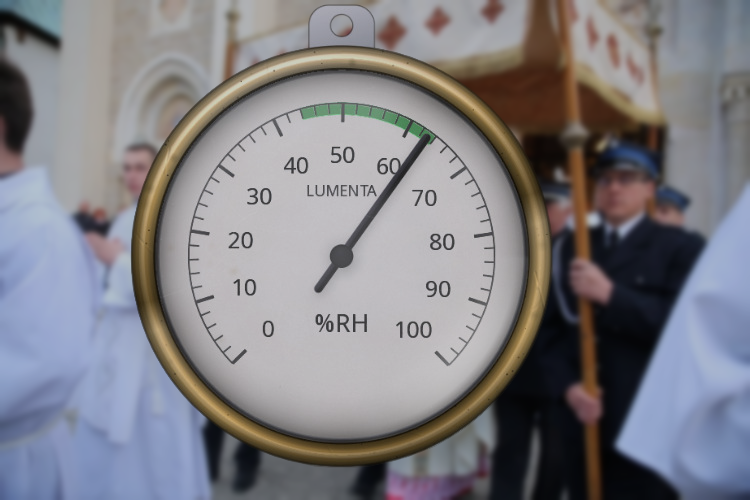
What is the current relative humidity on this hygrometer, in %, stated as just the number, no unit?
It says 63
